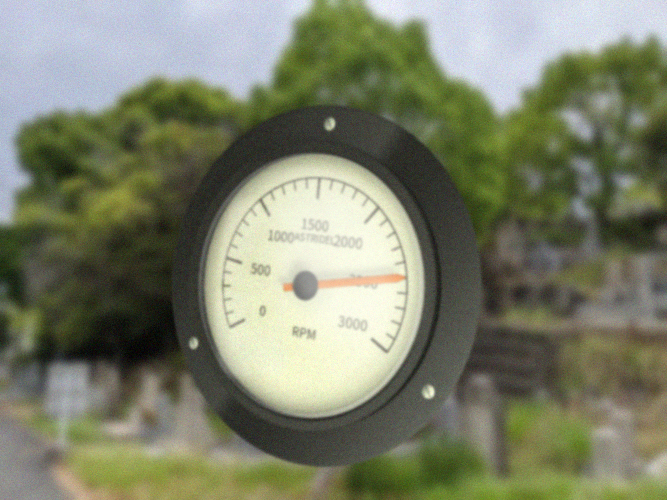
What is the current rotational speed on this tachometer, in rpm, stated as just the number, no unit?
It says 2500
